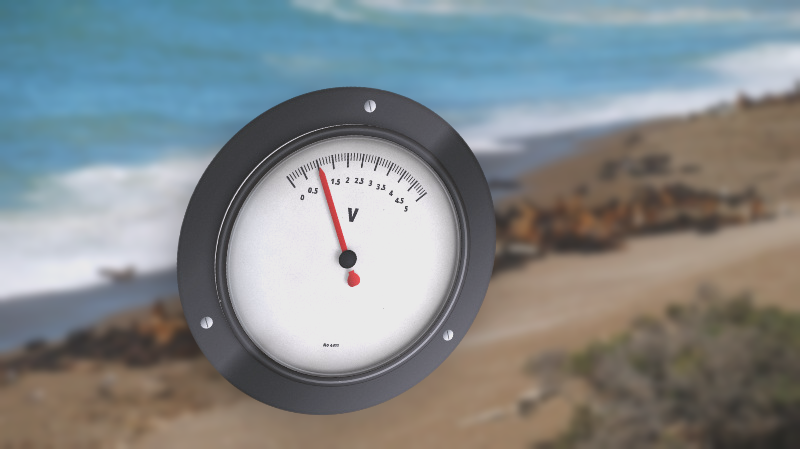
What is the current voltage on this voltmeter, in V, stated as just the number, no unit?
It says 1
